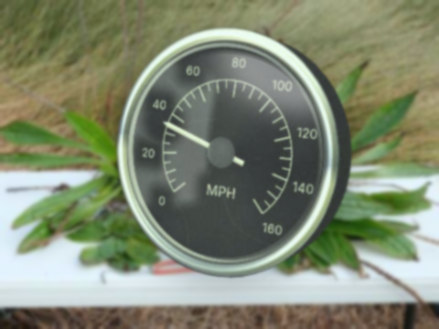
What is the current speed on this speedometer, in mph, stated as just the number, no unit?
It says 35
